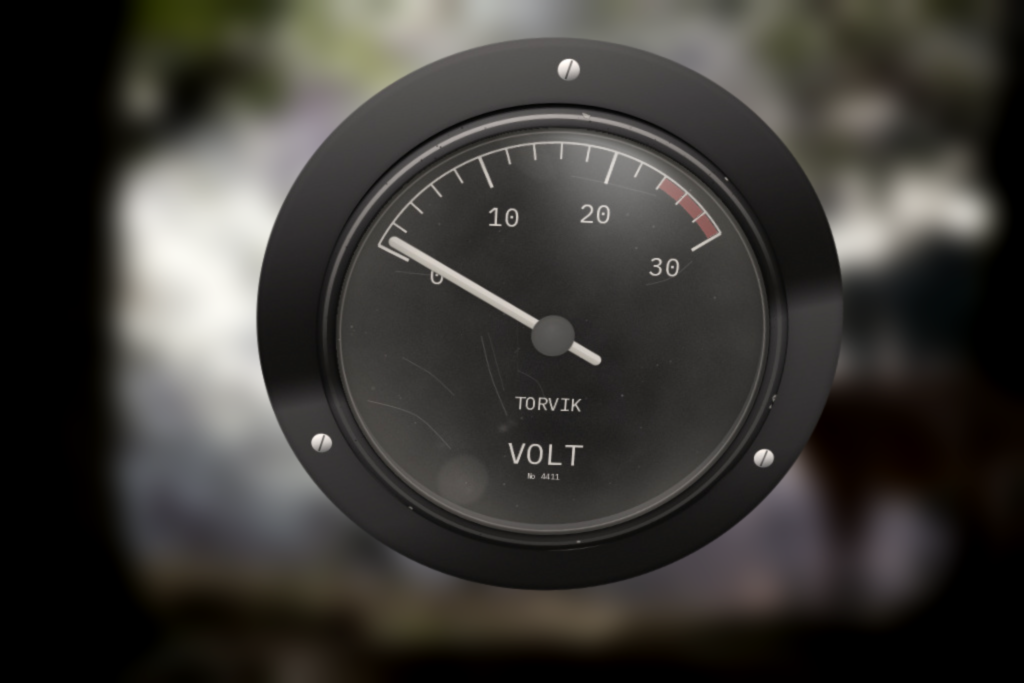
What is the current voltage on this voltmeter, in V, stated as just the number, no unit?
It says 1
